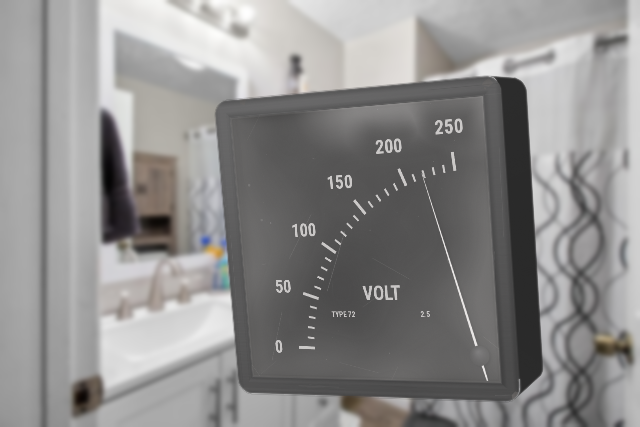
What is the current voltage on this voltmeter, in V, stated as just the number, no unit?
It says 220
